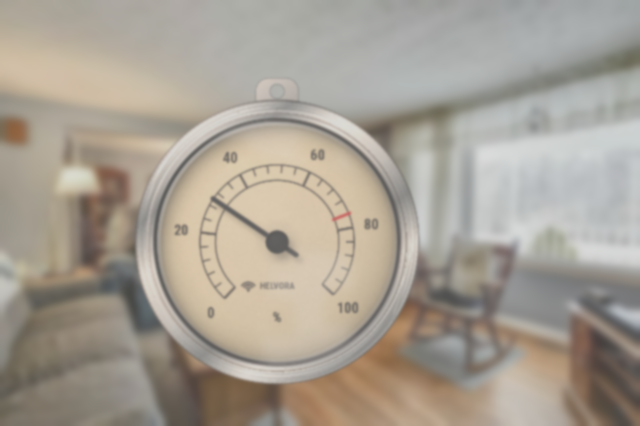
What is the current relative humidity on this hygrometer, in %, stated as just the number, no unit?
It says 30
